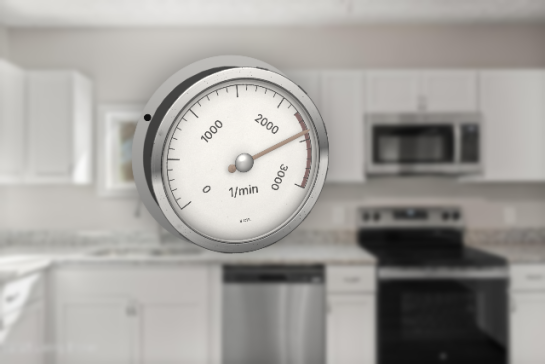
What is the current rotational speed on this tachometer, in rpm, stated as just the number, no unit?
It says 2400
